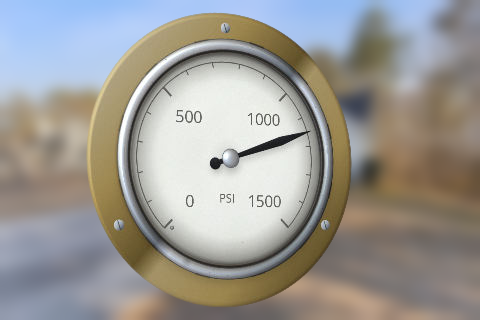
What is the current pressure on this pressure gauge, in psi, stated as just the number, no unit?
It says 1150
